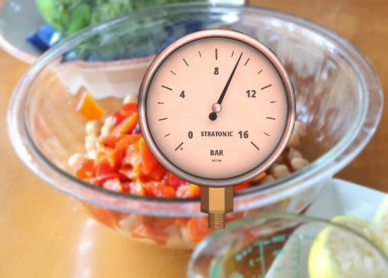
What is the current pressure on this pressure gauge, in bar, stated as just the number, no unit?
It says 9.5
